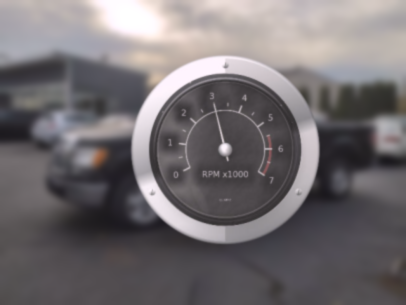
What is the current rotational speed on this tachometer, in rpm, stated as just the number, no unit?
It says 3000
